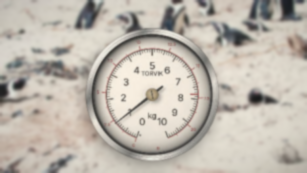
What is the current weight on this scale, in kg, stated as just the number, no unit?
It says 1
